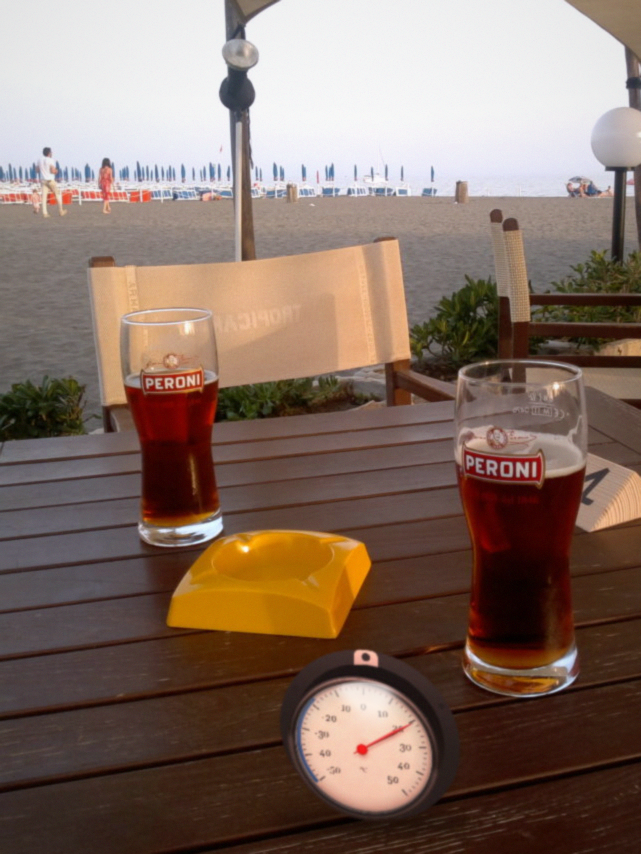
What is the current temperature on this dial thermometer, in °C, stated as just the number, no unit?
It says 20
